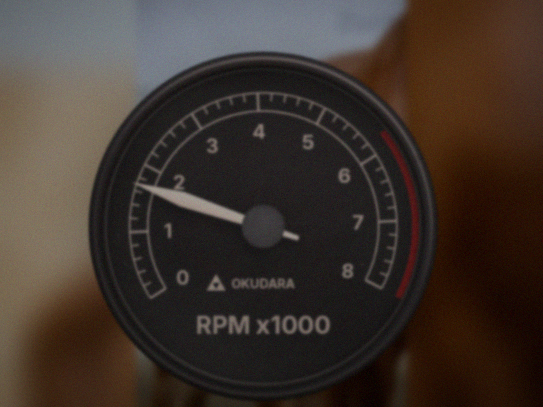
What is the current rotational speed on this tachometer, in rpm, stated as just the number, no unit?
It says 1700
